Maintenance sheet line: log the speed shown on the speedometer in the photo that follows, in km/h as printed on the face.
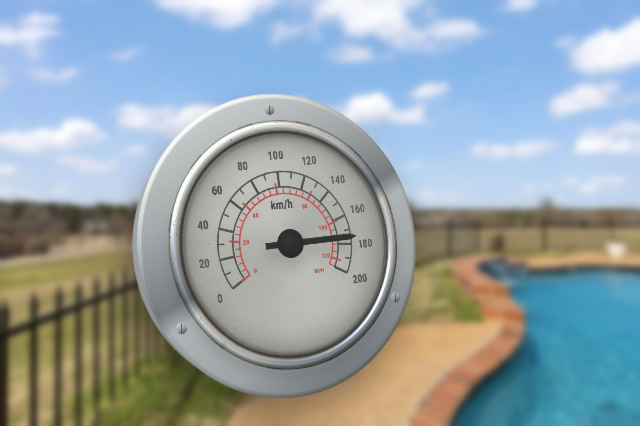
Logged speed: 175 km/h
